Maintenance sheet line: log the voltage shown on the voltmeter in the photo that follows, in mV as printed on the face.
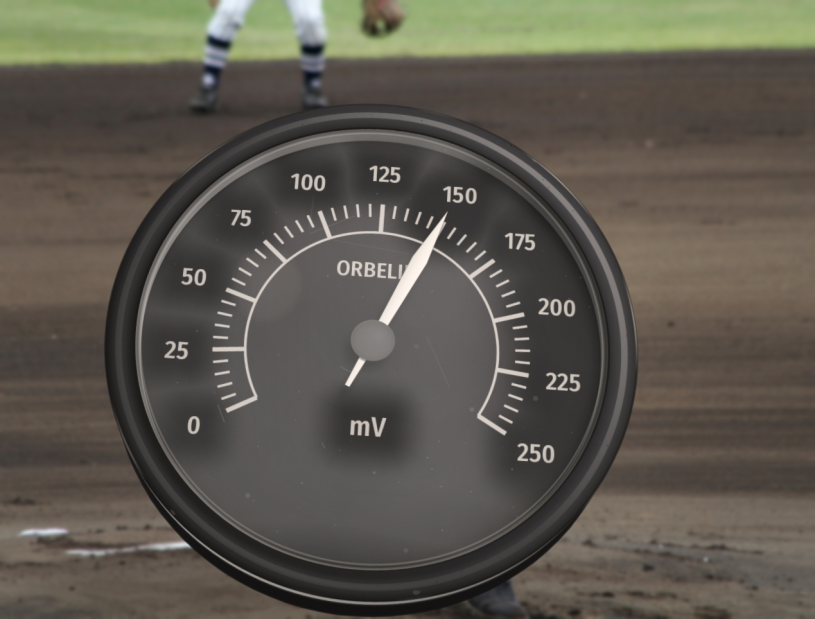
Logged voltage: 150 mV
